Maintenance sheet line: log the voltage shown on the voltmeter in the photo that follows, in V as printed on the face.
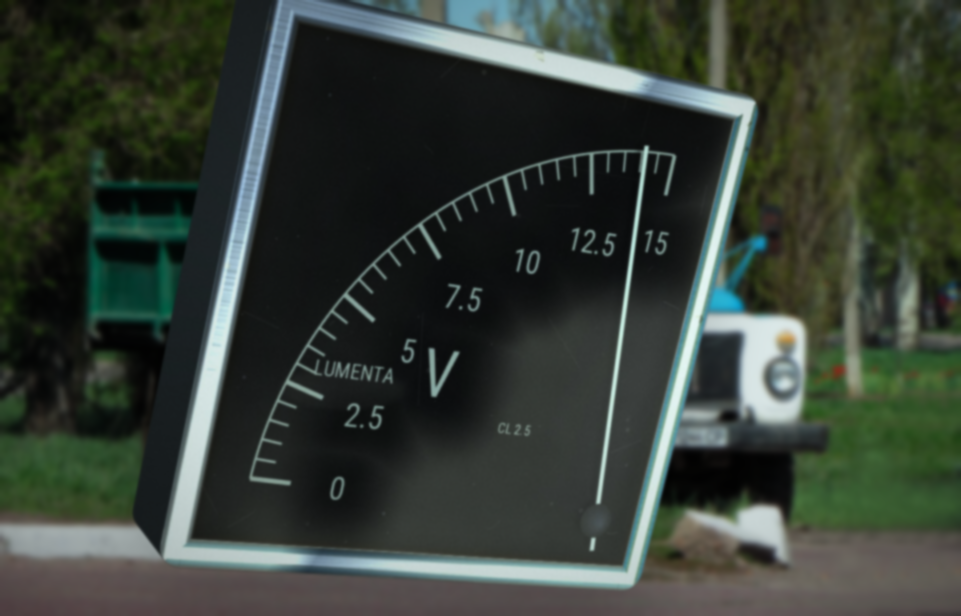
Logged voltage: 14 V
